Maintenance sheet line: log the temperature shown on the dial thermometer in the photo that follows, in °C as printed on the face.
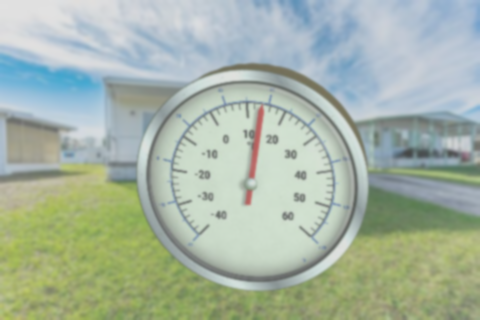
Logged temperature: 14 °C
